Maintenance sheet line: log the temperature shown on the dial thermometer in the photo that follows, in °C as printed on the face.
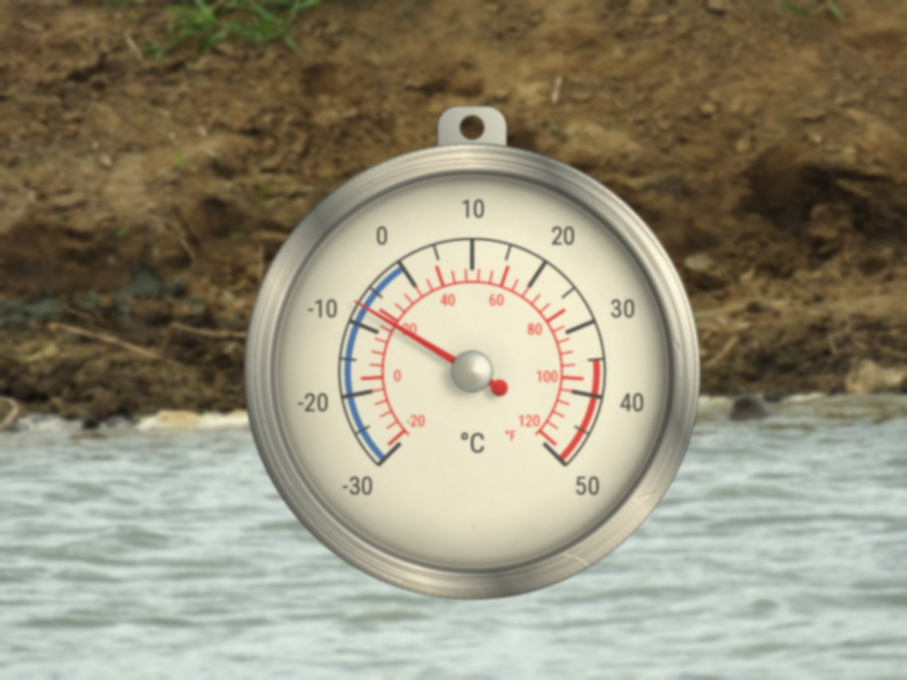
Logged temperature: -7.5 °C
